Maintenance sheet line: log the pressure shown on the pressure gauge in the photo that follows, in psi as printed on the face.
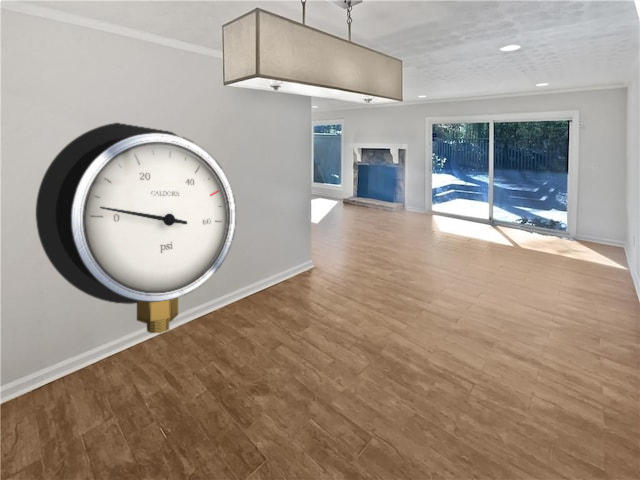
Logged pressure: 2.5 psi
